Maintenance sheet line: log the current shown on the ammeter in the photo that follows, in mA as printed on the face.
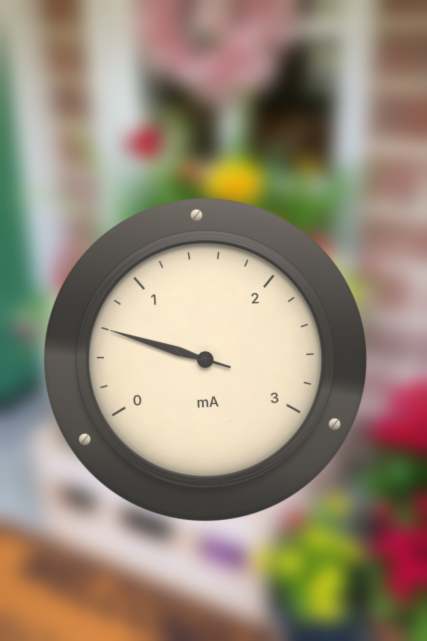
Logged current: 0.6 mA
